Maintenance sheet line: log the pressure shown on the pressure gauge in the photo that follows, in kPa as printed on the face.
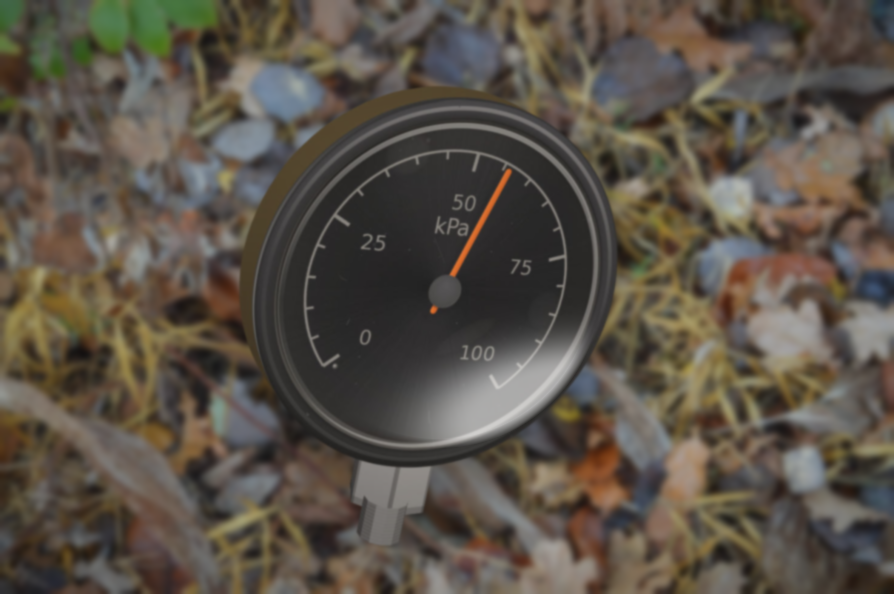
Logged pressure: 55 kPa
